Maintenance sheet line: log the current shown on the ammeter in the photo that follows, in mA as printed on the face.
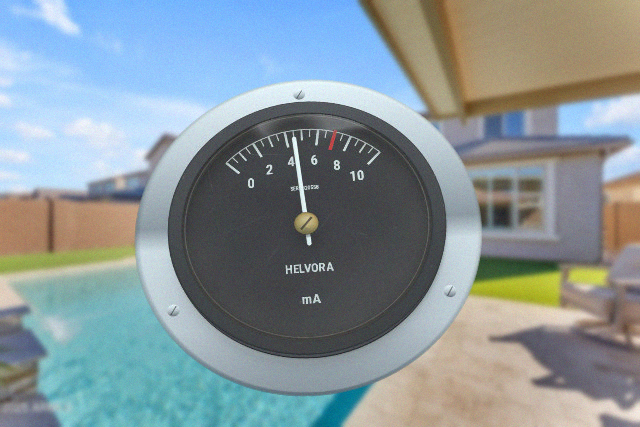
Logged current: 4.5 mA
